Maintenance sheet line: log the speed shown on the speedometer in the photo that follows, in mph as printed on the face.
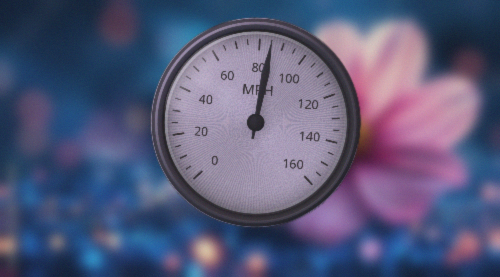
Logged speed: 85 mph
